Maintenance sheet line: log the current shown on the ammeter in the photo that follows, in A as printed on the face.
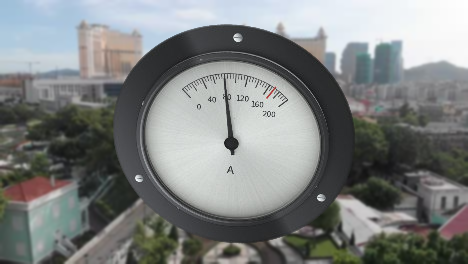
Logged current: 80 A
